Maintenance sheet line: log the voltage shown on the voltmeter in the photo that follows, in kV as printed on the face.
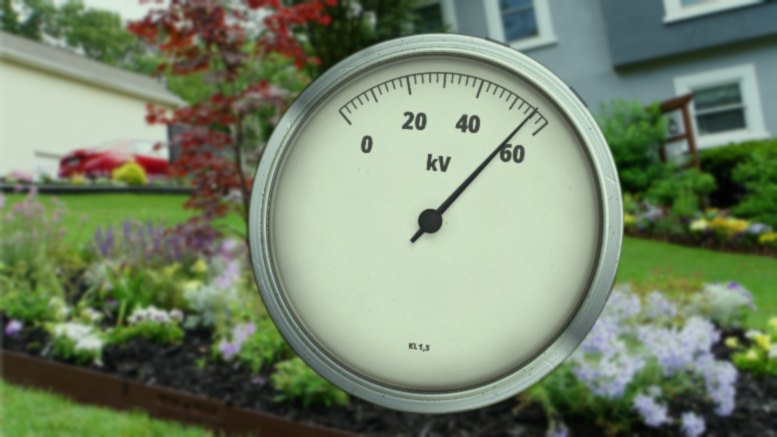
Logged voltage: 56 kV
